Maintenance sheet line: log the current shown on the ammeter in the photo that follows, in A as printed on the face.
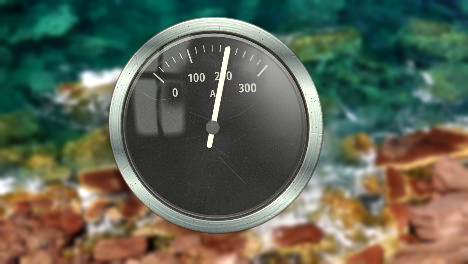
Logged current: 200 A
